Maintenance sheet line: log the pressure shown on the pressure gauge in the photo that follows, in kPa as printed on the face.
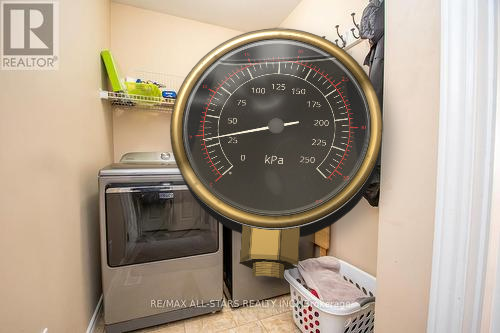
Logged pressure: 30 kPa
